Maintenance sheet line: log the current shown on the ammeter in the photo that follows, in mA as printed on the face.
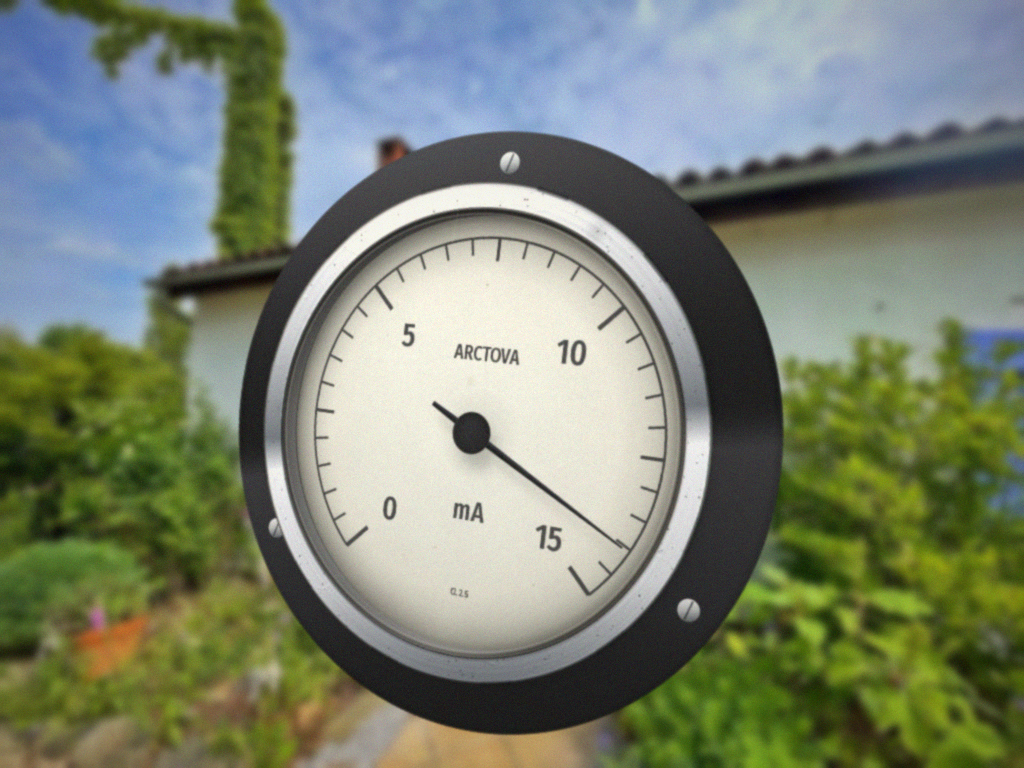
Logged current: 14 mA
